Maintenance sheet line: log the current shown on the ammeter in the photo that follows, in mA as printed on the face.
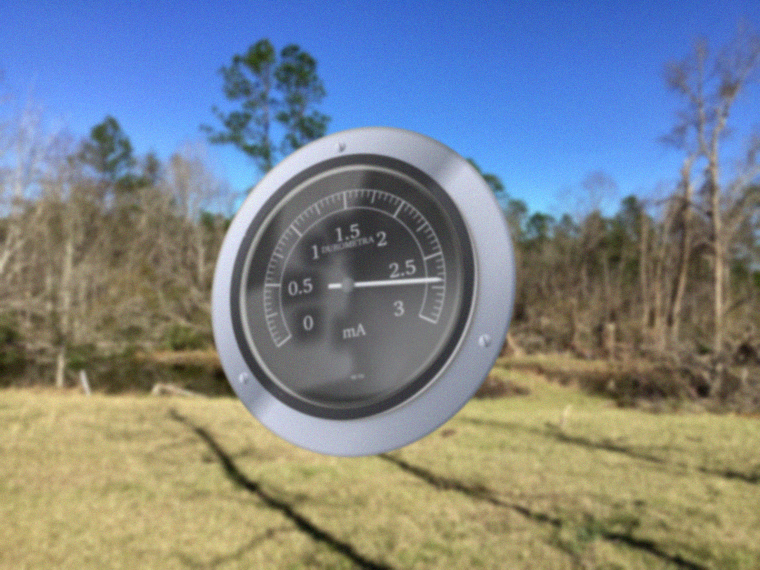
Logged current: 2.7 mA
